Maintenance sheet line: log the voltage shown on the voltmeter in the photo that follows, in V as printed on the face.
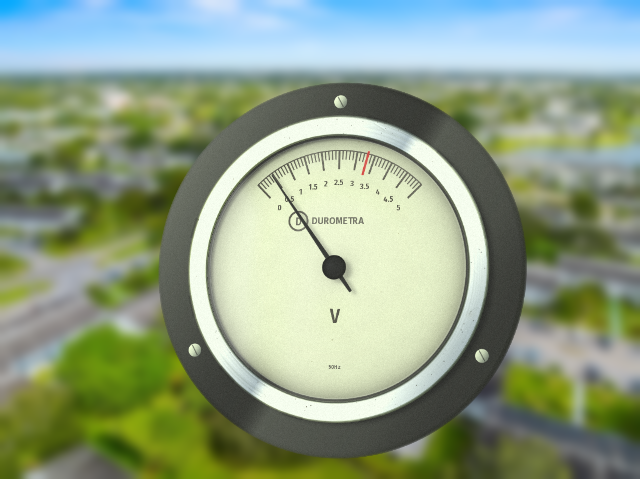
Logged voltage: 0.5 V
